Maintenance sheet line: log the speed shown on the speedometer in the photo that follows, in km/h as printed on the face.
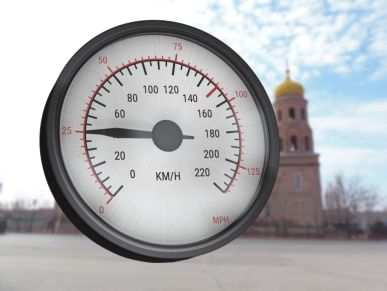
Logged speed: 40 km/h
